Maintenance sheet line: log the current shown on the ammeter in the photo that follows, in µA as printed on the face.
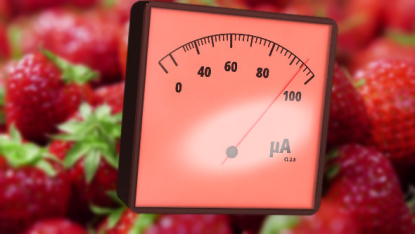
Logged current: 94 µA
